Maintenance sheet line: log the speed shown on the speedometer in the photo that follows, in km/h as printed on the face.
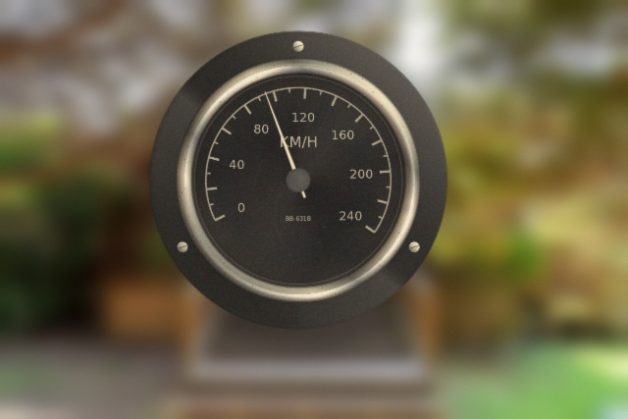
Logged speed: 95 km/h
